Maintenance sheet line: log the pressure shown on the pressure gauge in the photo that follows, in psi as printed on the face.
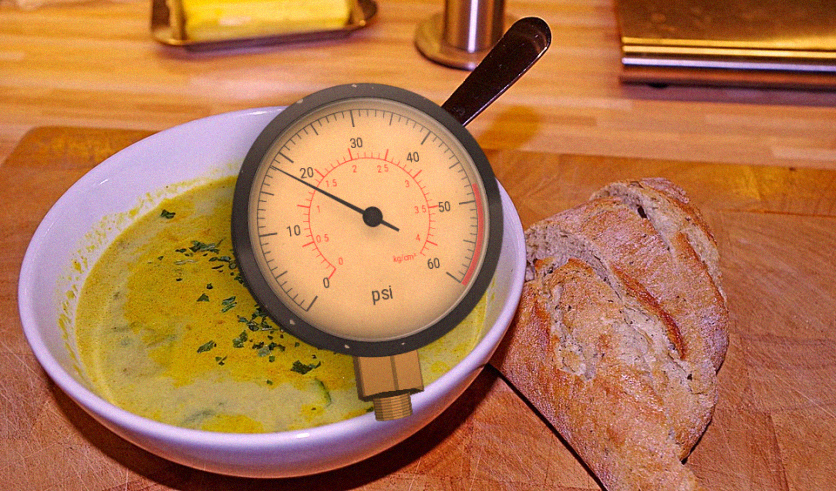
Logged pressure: 18 psi
